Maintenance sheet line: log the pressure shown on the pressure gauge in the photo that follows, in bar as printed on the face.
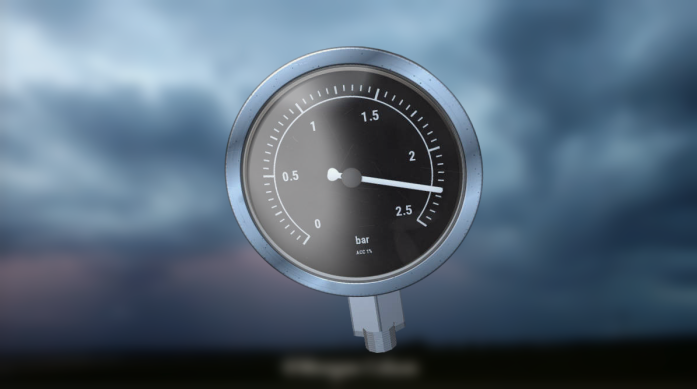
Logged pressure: 2.25 bar
